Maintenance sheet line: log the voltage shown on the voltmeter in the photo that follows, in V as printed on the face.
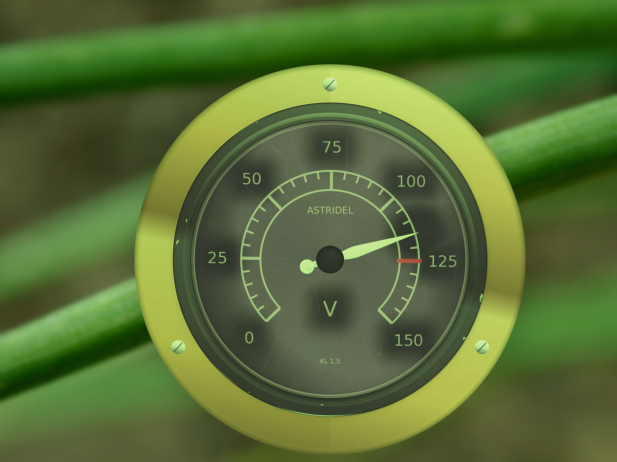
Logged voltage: 115 V
